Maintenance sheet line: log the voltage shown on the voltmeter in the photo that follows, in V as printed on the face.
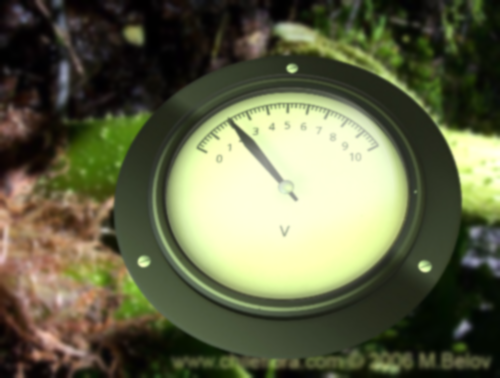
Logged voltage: 2 V
